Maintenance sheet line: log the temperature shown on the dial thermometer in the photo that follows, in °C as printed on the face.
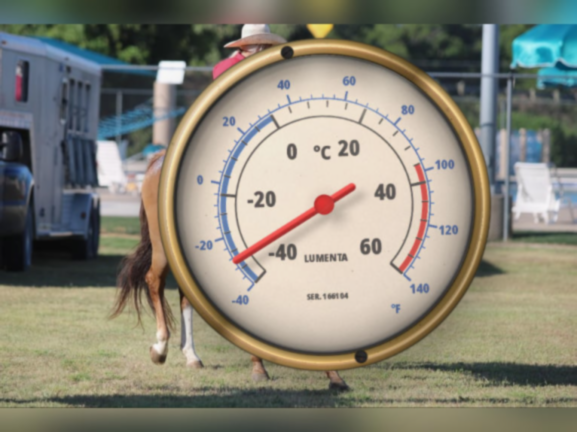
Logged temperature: -34 °C
